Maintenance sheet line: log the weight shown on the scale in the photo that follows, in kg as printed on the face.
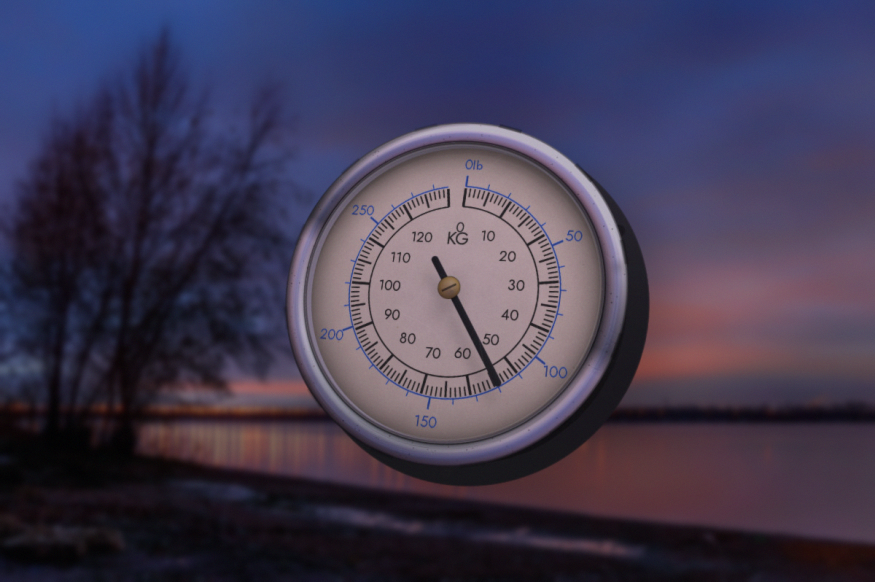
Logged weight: 54 kg
